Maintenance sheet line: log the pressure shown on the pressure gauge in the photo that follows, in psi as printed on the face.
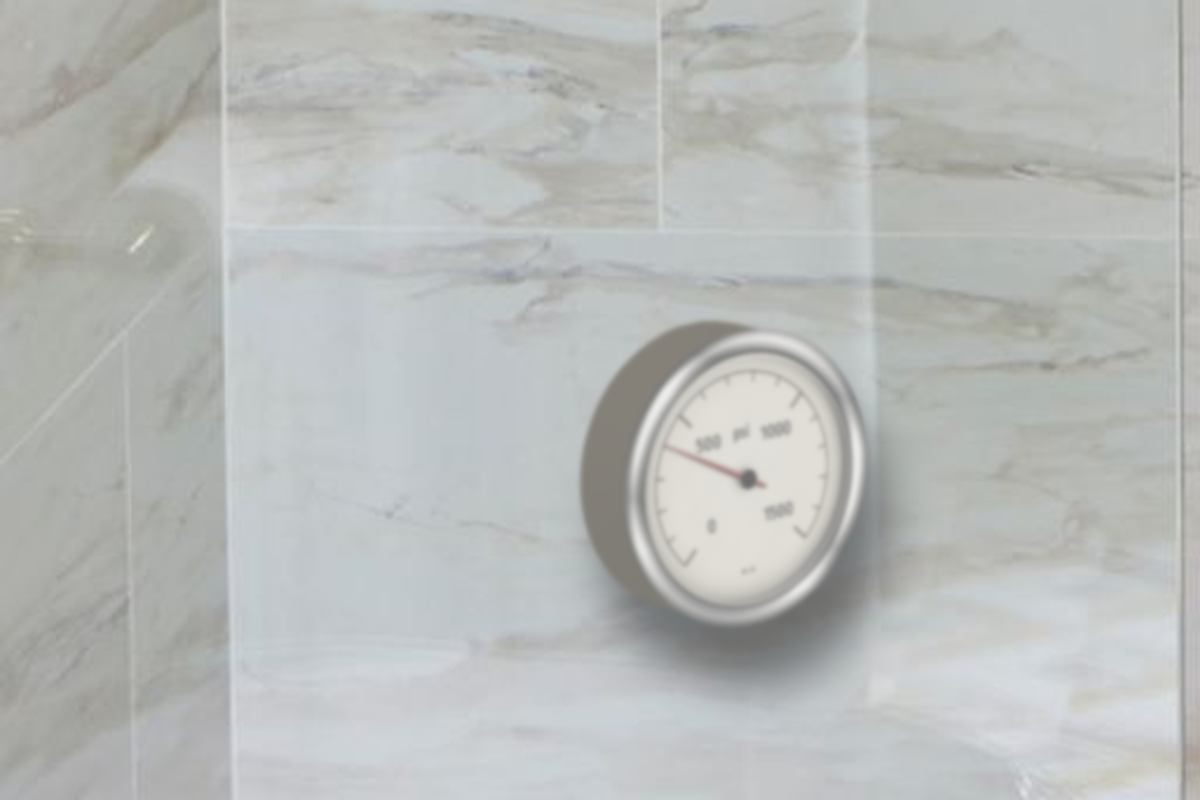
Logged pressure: 400 psi
